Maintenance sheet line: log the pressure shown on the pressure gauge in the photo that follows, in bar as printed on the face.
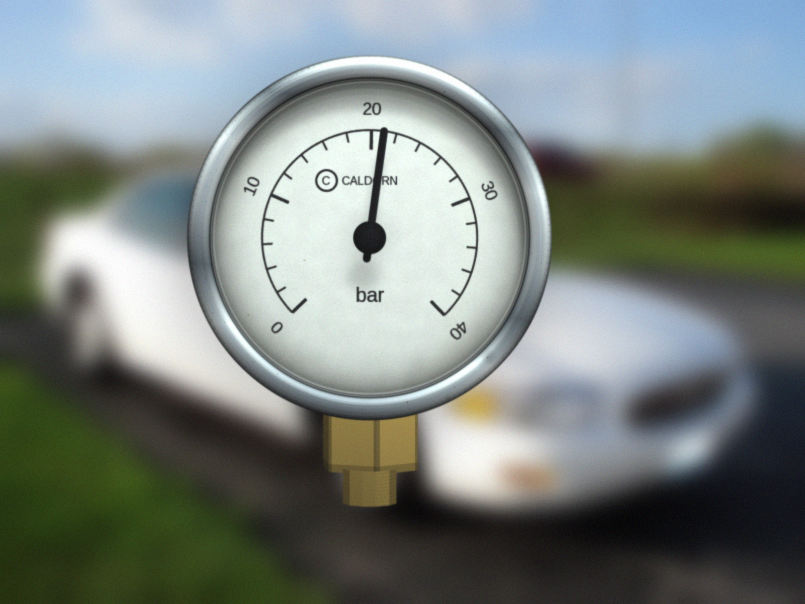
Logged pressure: 21 bar
